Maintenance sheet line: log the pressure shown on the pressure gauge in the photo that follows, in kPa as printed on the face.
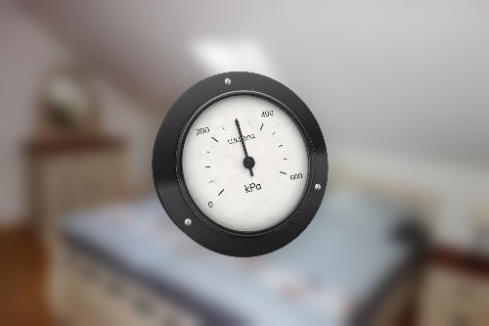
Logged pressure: 300 kPa
